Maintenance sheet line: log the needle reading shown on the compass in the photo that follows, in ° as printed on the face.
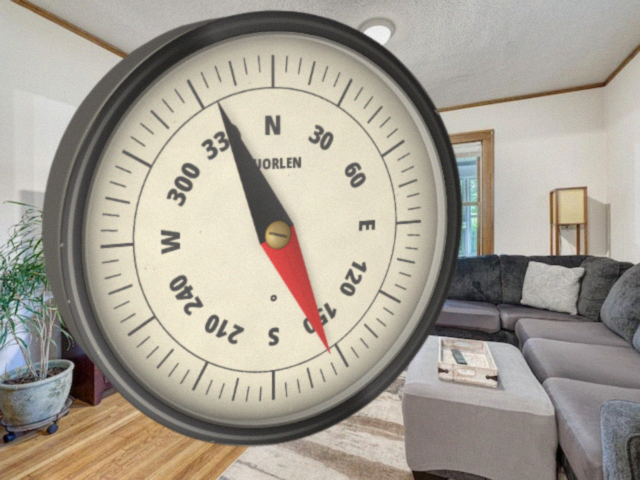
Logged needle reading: 155 °
